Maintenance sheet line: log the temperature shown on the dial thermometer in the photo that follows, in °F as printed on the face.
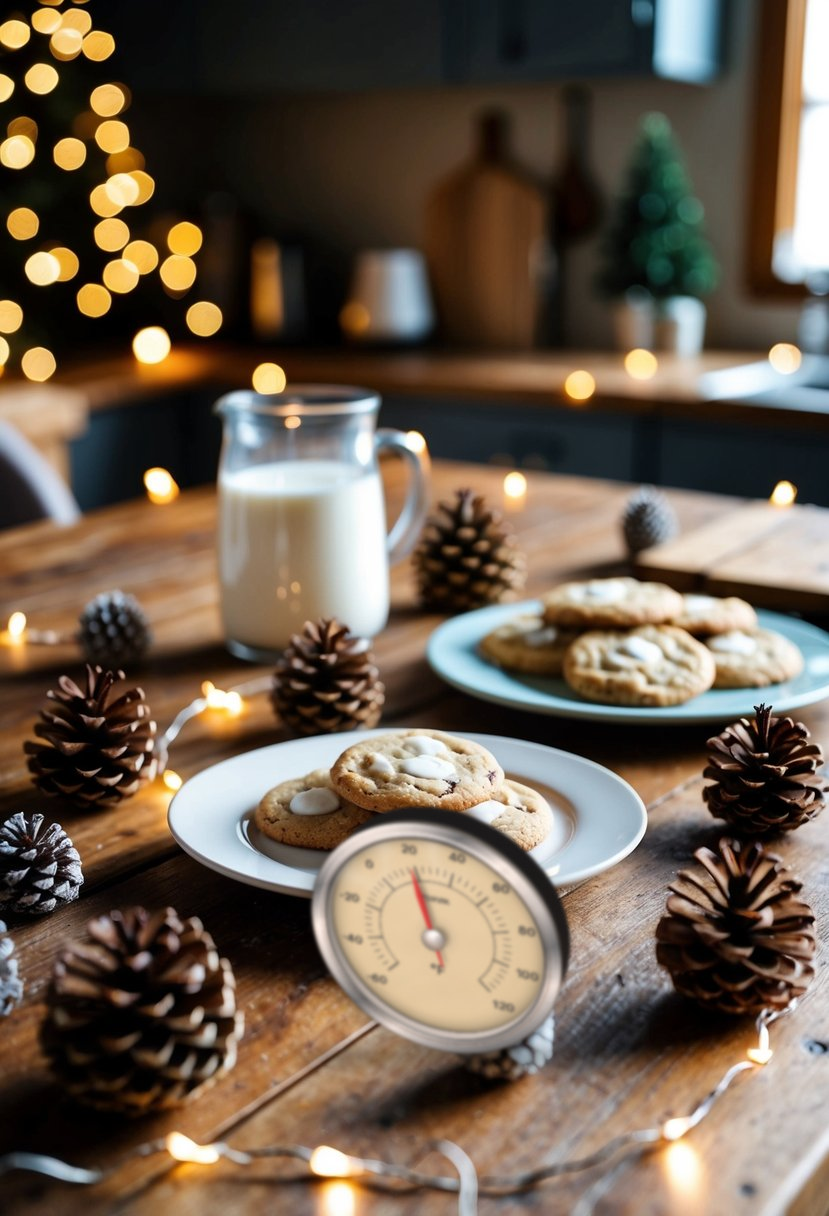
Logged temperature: 20 °F
